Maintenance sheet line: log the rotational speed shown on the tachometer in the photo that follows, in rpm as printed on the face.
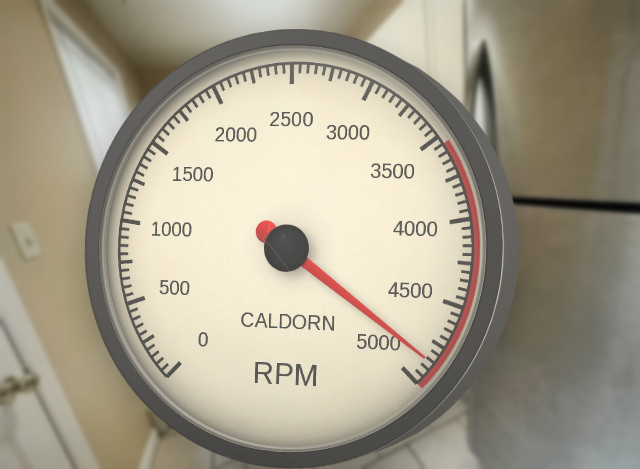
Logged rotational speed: 4850 rpm
